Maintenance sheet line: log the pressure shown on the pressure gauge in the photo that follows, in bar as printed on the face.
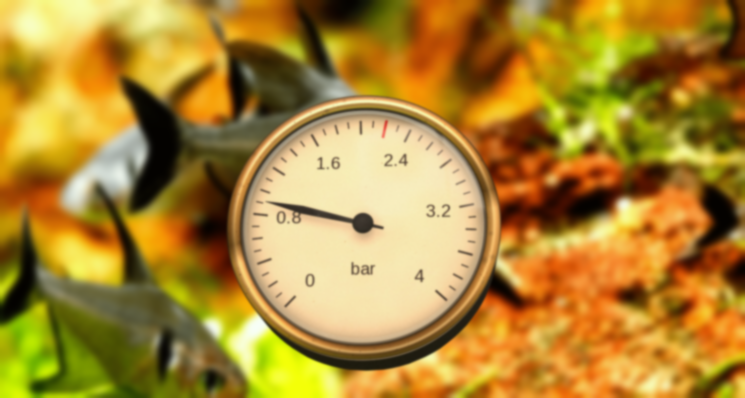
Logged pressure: 0.9 bar
